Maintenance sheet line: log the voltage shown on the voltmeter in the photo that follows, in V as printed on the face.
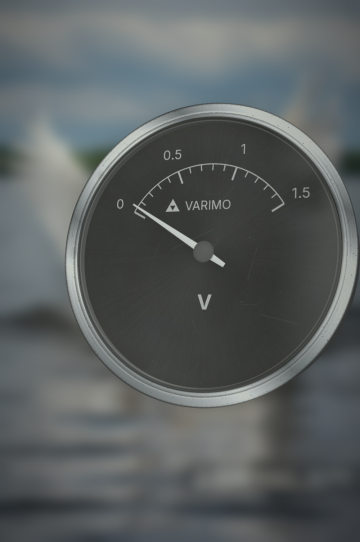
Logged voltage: 0.05 V
